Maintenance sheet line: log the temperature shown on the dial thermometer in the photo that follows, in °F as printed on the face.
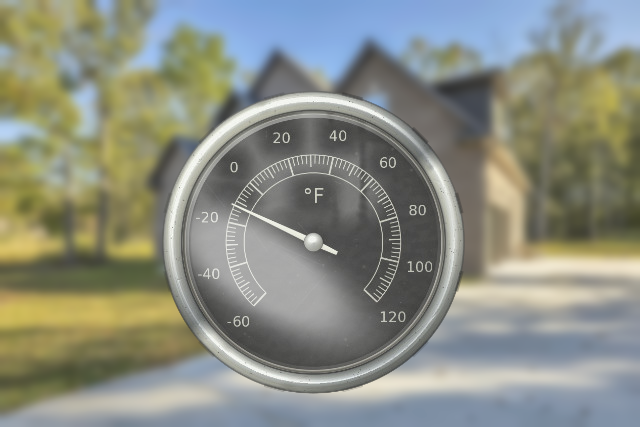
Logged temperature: -12 °F
